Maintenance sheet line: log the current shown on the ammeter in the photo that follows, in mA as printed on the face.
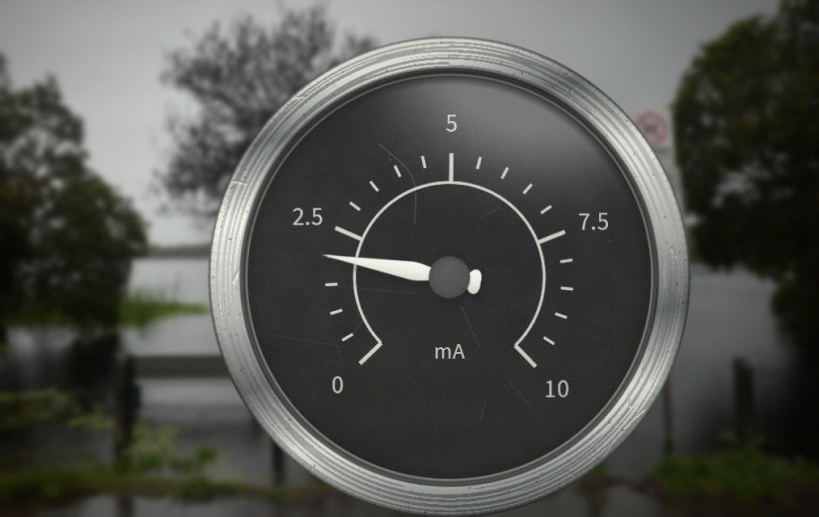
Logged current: 2 mA
